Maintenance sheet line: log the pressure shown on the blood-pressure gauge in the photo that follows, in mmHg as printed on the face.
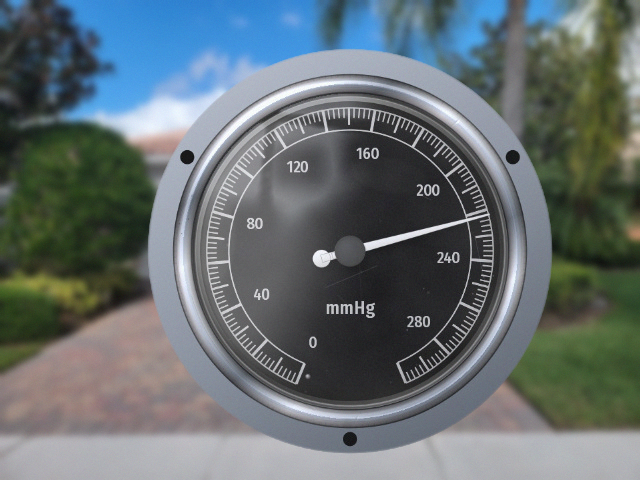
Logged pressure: 222 mmHg
